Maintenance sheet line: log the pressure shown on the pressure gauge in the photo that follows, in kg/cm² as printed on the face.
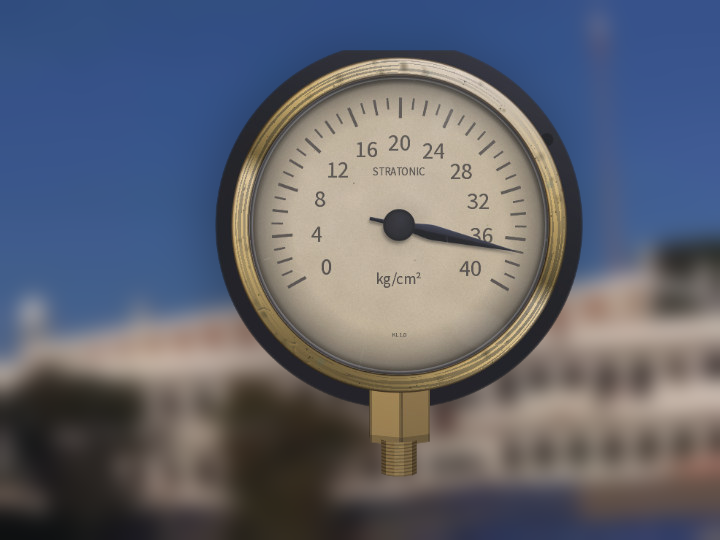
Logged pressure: 37 kg/cm²
